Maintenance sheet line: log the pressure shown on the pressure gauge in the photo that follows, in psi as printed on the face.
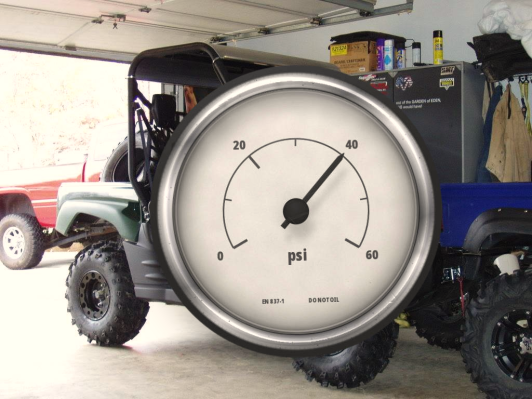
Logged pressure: 40 psi
